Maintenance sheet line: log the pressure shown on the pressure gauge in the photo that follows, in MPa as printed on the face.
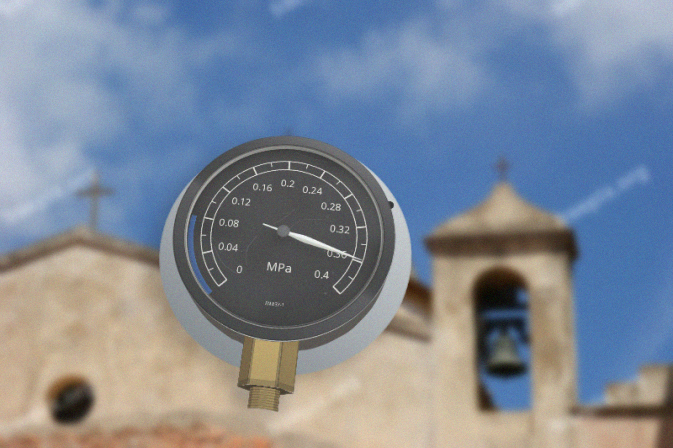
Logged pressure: 0.36 MPa
